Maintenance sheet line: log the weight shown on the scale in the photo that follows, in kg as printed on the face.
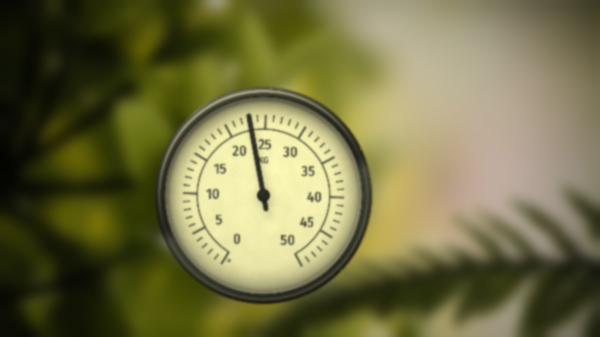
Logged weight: 23 kg
